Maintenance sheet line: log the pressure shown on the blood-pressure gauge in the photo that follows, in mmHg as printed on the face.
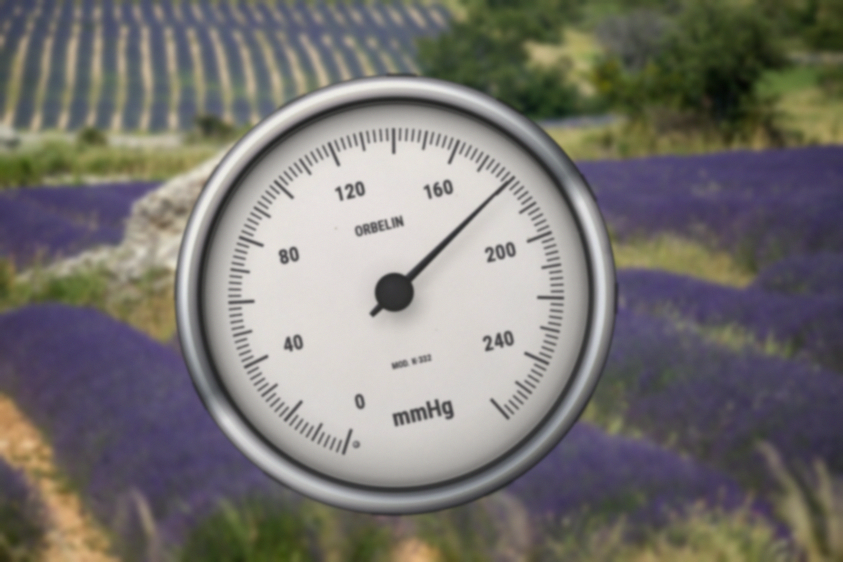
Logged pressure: 180 mmHg
